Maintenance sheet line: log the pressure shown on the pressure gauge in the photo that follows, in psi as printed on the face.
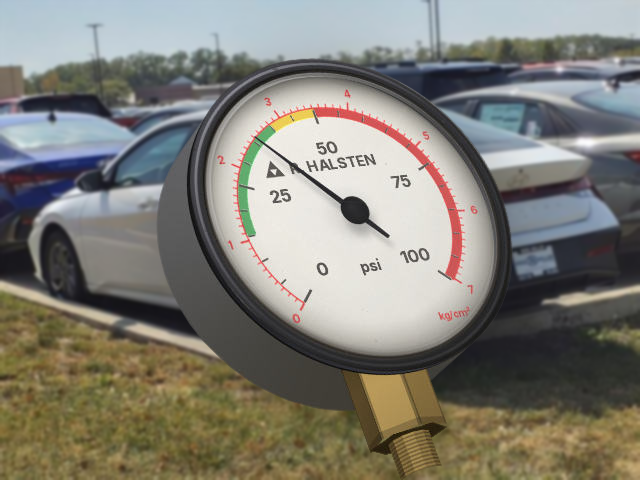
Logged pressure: 35 psi
